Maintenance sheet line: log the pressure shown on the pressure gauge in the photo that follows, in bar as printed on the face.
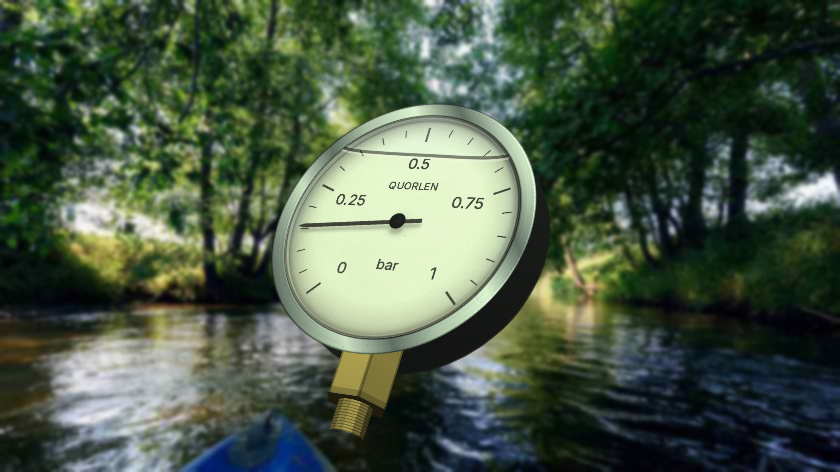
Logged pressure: 0.15 bar
